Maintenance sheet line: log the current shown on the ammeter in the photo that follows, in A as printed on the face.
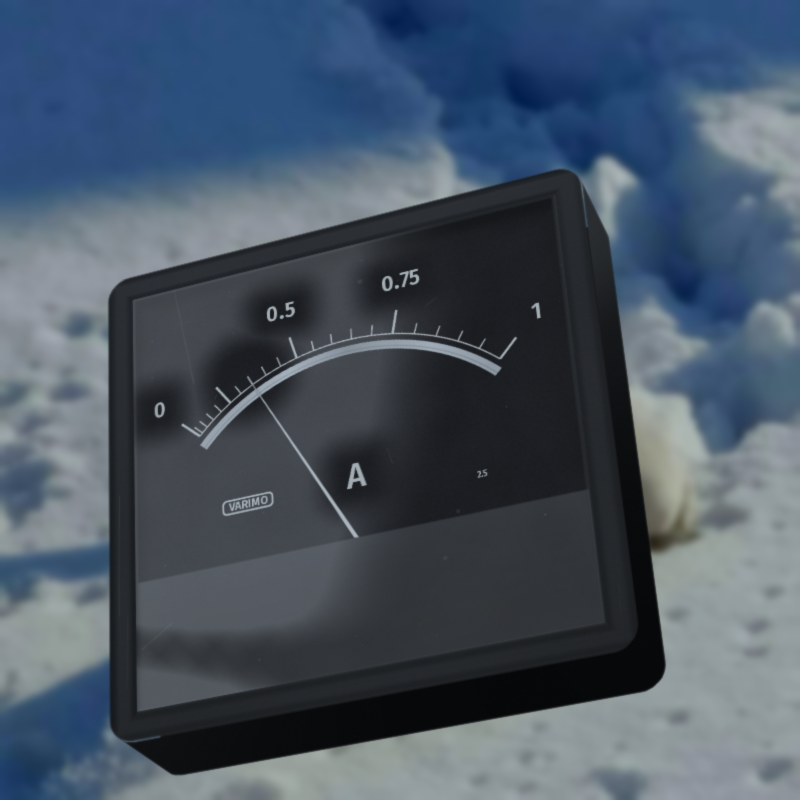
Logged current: 0.35 A
